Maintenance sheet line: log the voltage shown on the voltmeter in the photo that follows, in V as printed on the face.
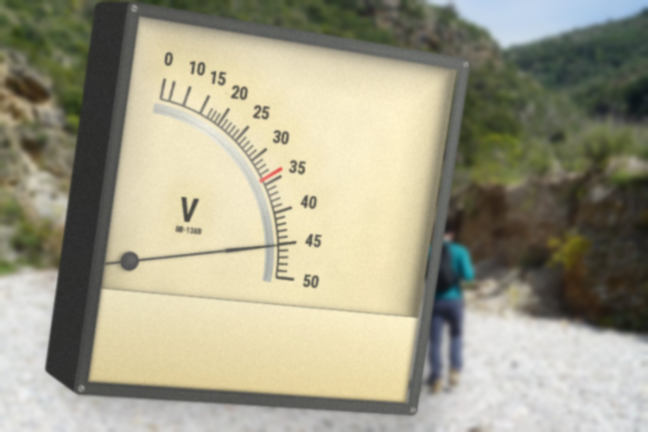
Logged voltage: 45 V
